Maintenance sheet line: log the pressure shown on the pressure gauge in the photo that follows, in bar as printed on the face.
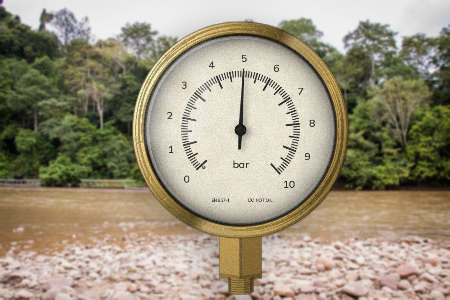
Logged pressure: 5 bar
